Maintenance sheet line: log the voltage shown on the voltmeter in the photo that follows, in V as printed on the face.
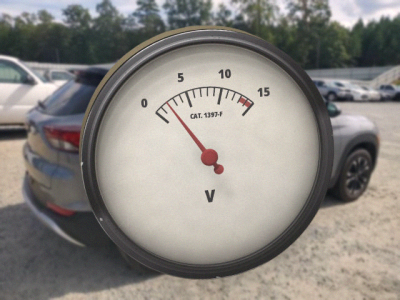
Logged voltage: 2 V
